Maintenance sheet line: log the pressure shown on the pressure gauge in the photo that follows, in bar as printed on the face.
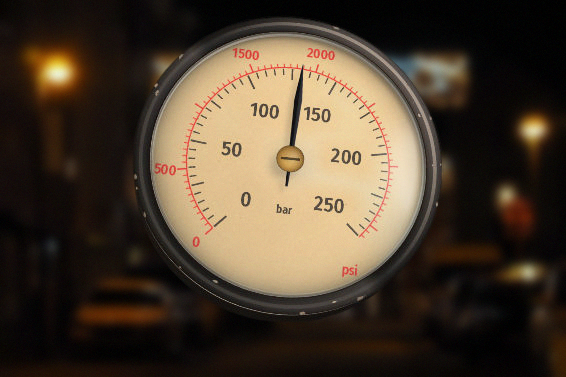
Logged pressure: 130 bar
